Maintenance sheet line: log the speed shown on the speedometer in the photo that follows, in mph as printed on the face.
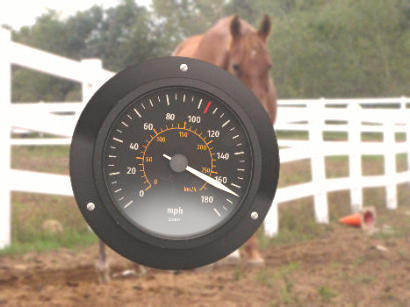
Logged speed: 165 mph
